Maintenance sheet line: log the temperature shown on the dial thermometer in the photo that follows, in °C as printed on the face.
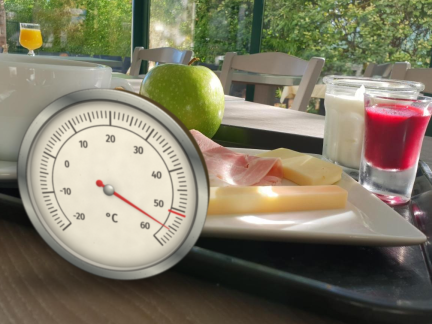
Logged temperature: 55 °C
